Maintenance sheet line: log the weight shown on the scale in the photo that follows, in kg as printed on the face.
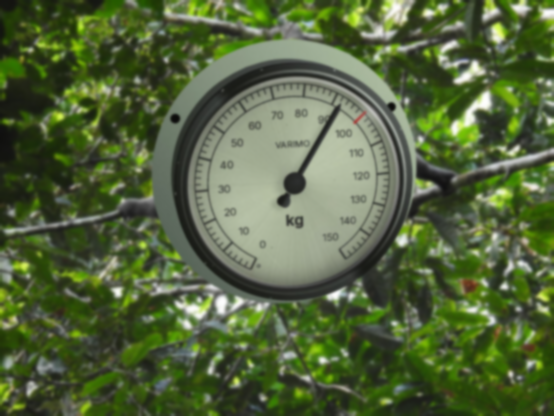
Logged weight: 92 kg
